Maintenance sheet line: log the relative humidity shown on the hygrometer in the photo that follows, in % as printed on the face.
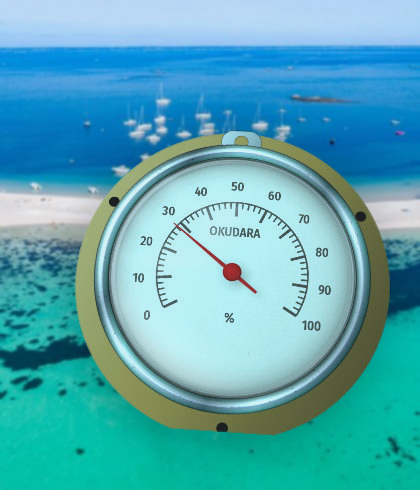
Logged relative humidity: 28 %
